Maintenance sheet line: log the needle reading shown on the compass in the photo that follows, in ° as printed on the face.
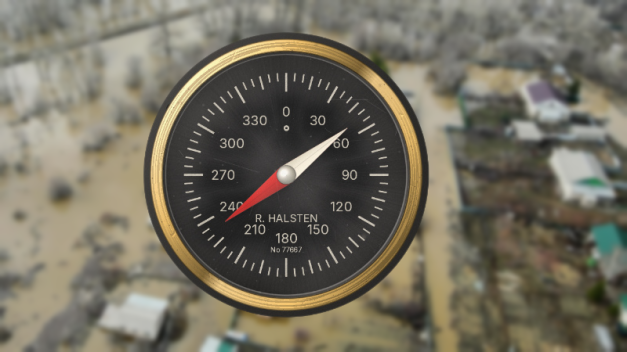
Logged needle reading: 232.5 °
